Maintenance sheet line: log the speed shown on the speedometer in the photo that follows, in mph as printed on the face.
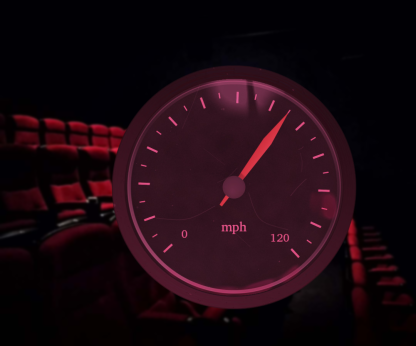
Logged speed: 75 mph
